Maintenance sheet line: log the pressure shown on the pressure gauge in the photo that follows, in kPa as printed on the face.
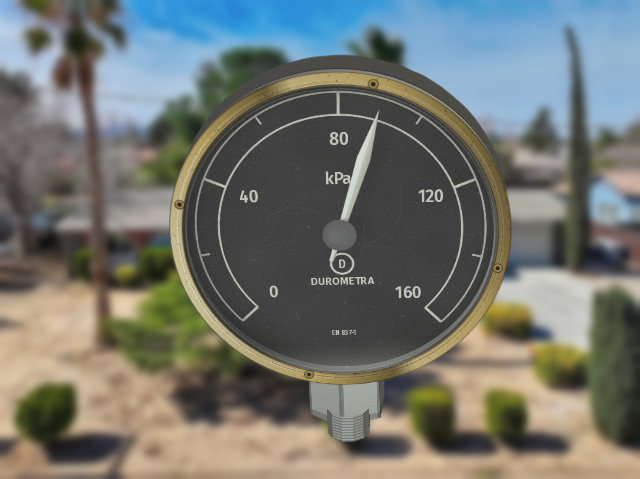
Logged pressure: 90 kPa
